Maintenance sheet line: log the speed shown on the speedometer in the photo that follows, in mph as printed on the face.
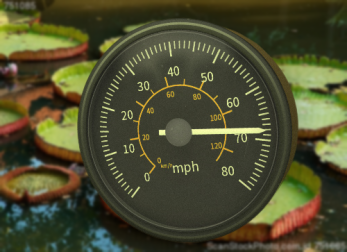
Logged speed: 68 mph
